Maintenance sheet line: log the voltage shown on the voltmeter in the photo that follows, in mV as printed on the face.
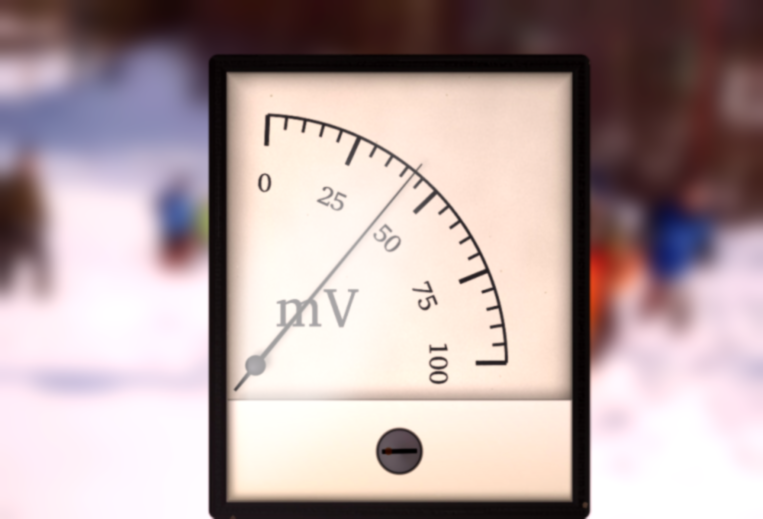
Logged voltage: 42.5 mV
